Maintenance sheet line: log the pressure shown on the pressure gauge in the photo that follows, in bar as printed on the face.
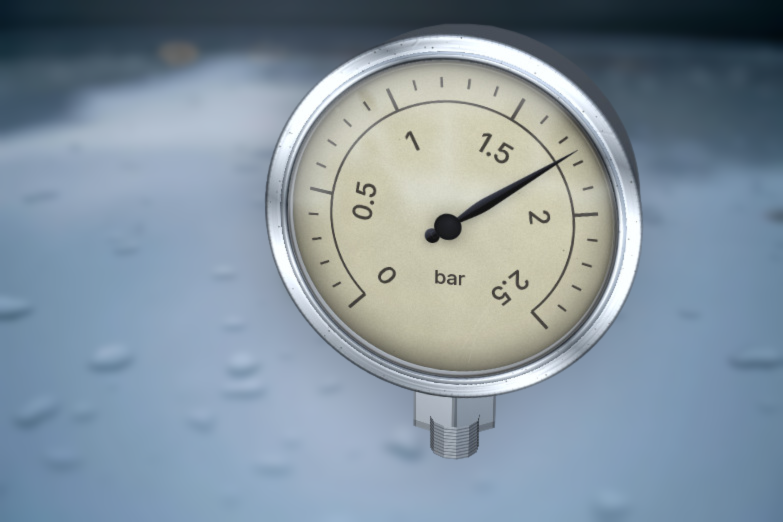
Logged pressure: 1.75 bar
